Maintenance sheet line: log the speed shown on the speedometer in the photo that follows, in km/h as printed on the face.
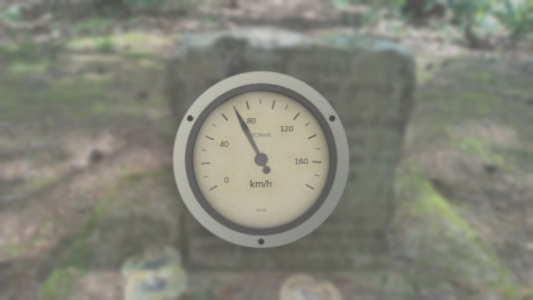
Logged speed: 70 km/h
